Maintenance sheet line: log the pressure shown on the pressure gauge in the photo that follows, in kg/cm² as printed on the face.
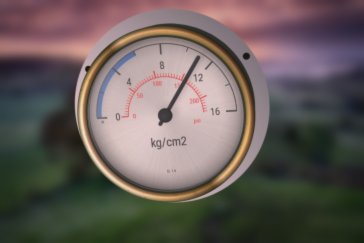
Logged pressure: 11 kg/cm²
